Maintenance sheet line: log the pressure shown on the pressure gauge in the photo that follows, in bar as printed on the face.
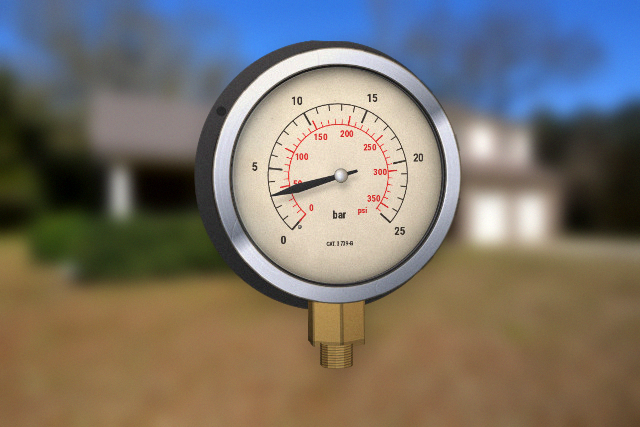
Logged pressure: 3 bar
